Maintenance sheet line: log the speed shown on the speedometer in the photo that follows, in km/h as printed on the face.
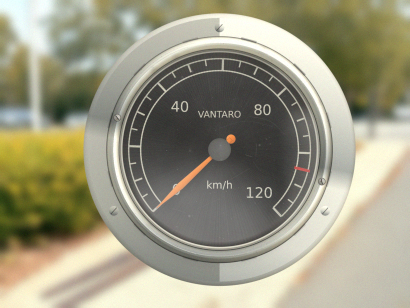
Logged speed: 0 km/h
